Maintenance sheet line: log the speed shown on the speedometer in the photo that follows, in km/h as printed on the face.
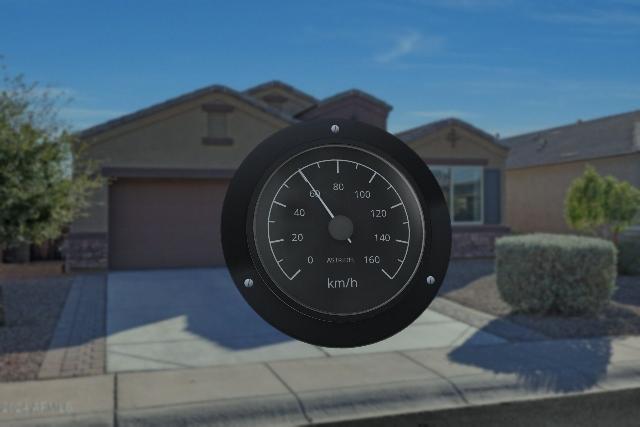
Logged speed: 60 km/h
